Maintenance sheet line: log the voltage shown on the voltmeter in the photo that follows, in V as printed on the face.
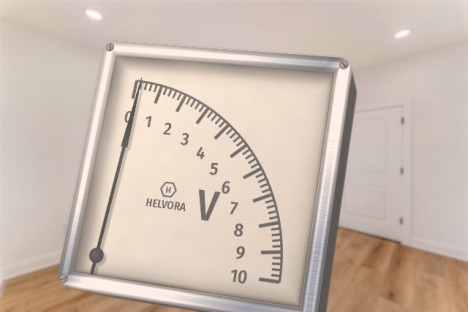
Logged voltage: 0.2 V
